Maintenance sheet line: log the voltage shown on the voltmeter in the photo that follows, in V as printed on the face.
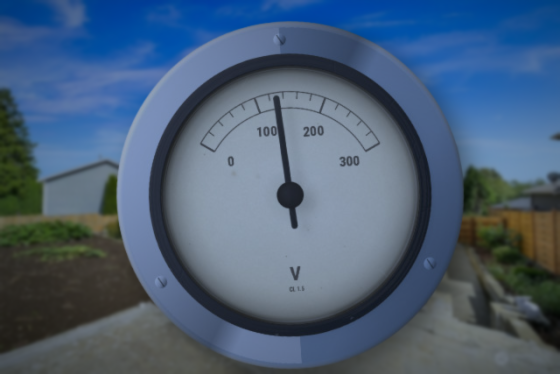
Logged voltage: 130 V
